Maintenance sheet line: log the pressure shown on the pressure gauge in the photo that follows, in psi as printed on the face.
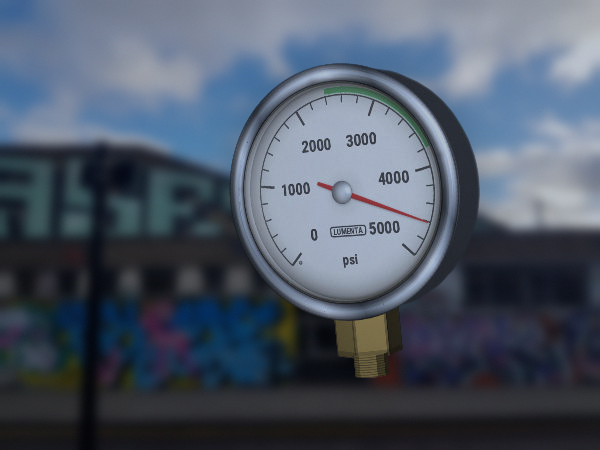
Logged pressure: 4600 psi
